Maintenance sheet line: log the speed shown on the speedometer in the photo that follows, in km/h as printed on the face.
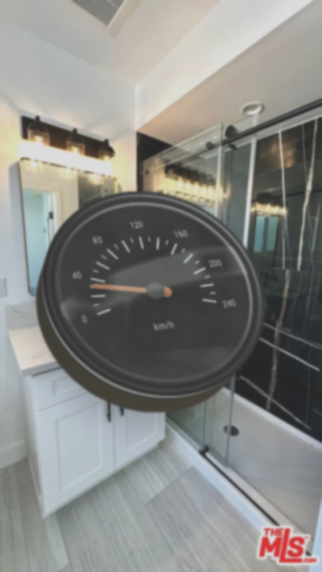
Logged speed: 30 km/h
